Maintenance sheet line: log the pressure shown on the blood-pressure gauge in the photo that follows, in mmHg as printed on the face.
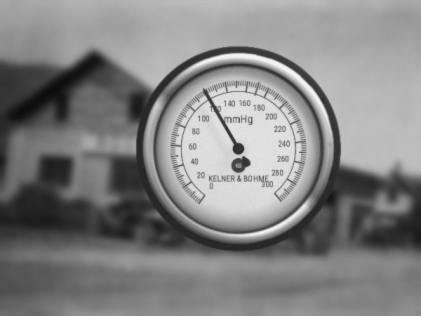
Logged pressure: 120 mmHg
